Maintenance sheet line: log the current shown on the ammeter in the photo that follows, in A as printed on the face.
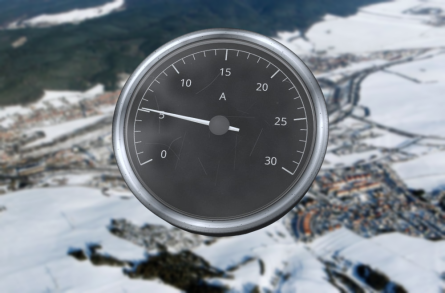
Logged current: 5 A
